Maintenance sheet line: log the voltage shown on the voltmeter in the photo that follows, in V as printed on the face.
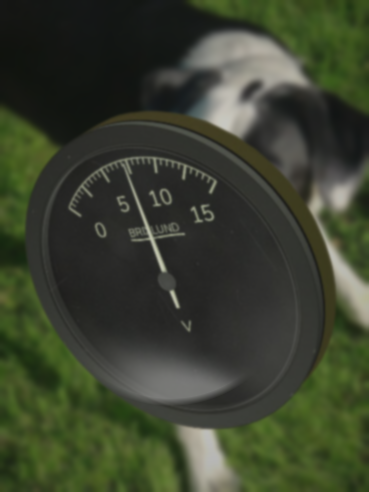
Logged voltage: 7.5 V
